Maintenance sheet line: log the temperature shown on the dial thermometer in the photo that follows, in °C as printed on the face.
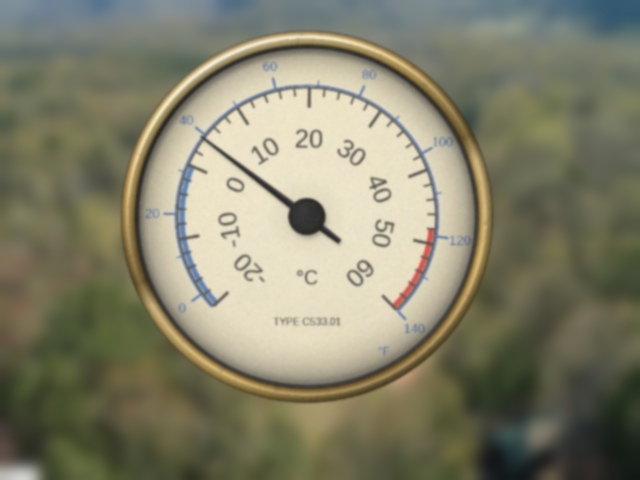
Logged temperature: 4 °C
